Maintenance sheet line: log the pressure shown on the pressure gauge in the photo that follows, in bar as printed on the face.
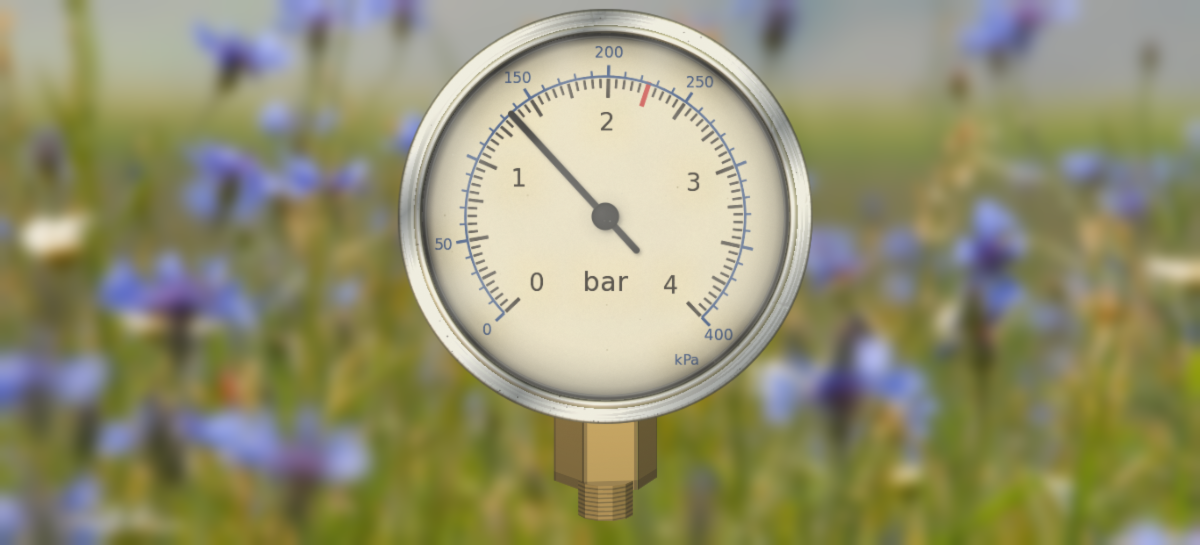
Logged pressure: 1.35 bar
